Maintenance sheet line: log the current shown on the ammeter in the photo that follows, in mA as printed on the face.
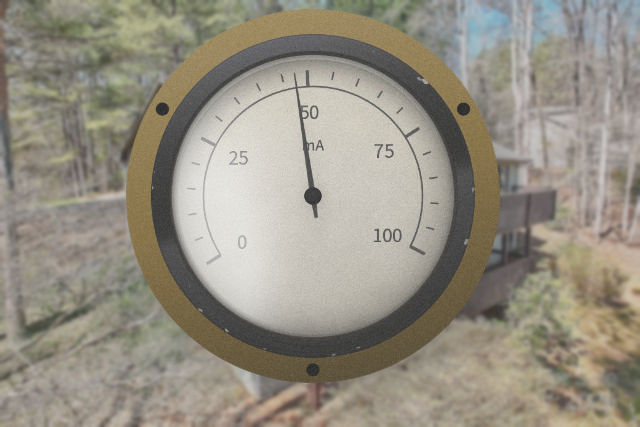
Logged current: 47.5 mA
